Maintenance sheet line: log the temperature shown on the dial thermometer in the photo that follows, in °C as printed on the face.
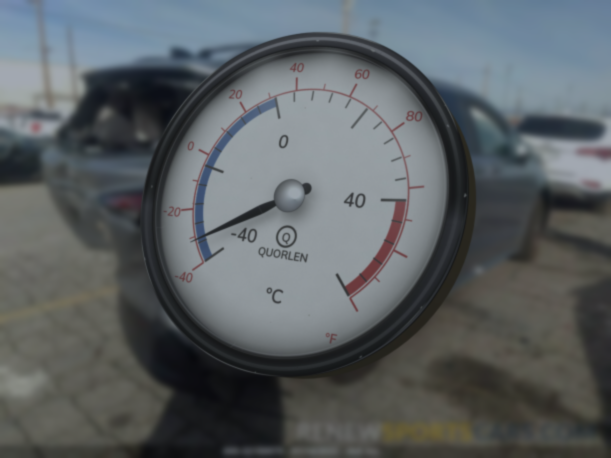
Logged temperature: -36 °C
